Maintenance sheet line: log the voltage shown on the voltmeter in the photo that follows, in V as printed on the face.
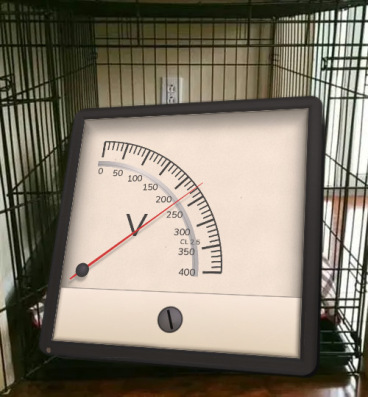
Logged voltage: 230 V
